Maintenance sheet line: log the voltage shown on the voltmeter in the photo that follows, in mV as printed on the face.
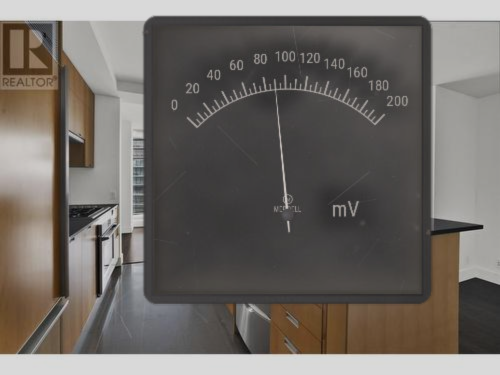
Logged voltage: 90 mV
